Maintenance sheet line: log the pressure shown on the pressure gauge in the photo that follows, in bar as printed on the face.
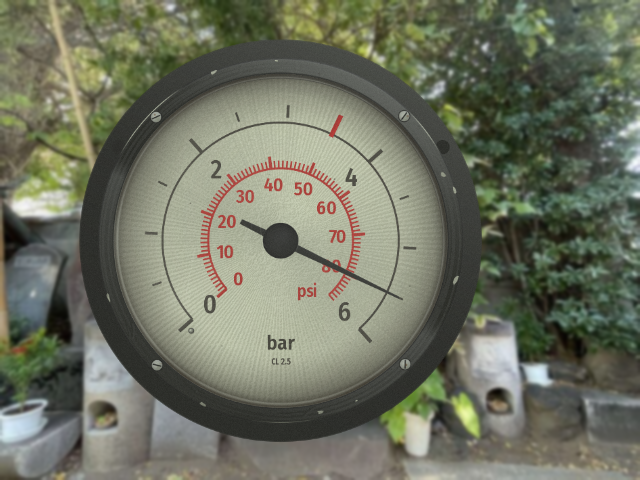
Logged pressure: 5.5 bar
